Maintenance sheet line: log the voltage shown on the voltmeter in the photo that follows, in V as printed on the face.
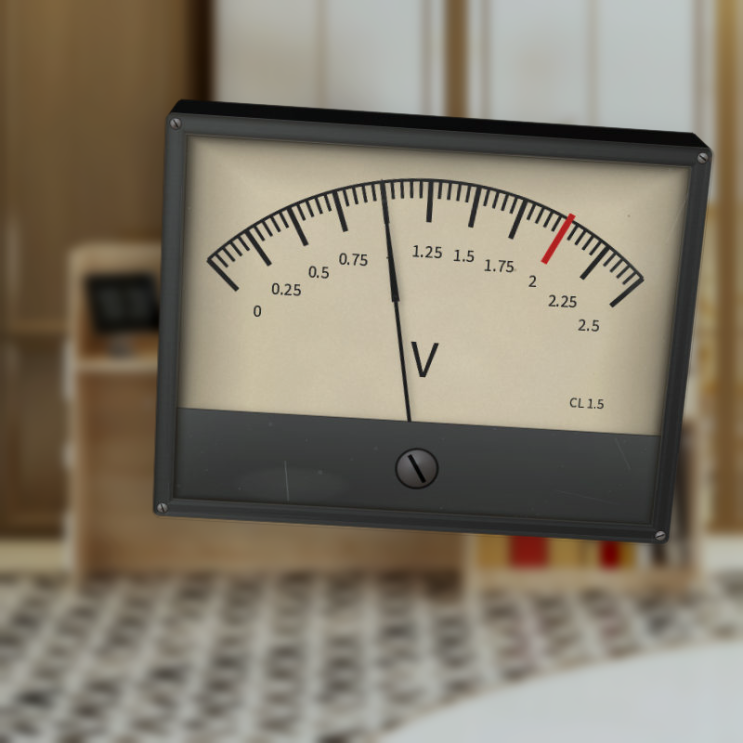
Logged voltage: 1 V
